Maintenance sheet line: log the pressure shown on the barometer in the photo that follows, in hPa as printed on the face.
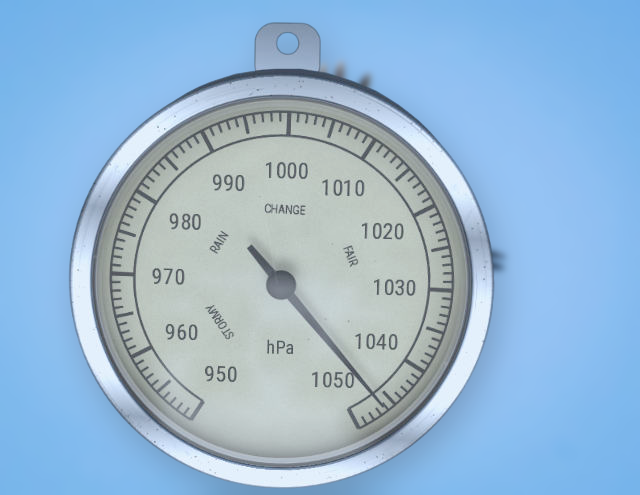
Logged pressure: 1046 hPa
